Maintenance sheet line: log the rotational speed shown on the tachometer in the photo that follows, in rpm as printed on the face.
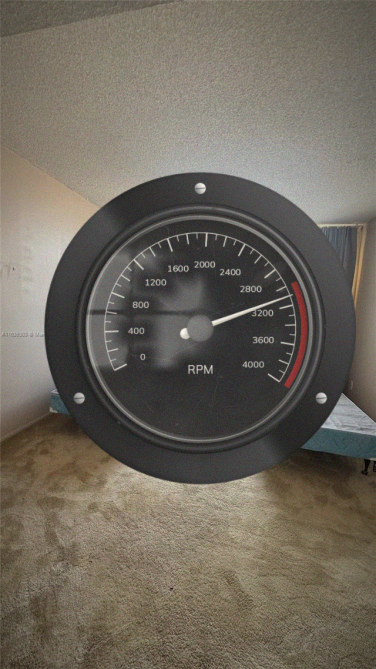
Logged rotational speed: 3100 rpm
